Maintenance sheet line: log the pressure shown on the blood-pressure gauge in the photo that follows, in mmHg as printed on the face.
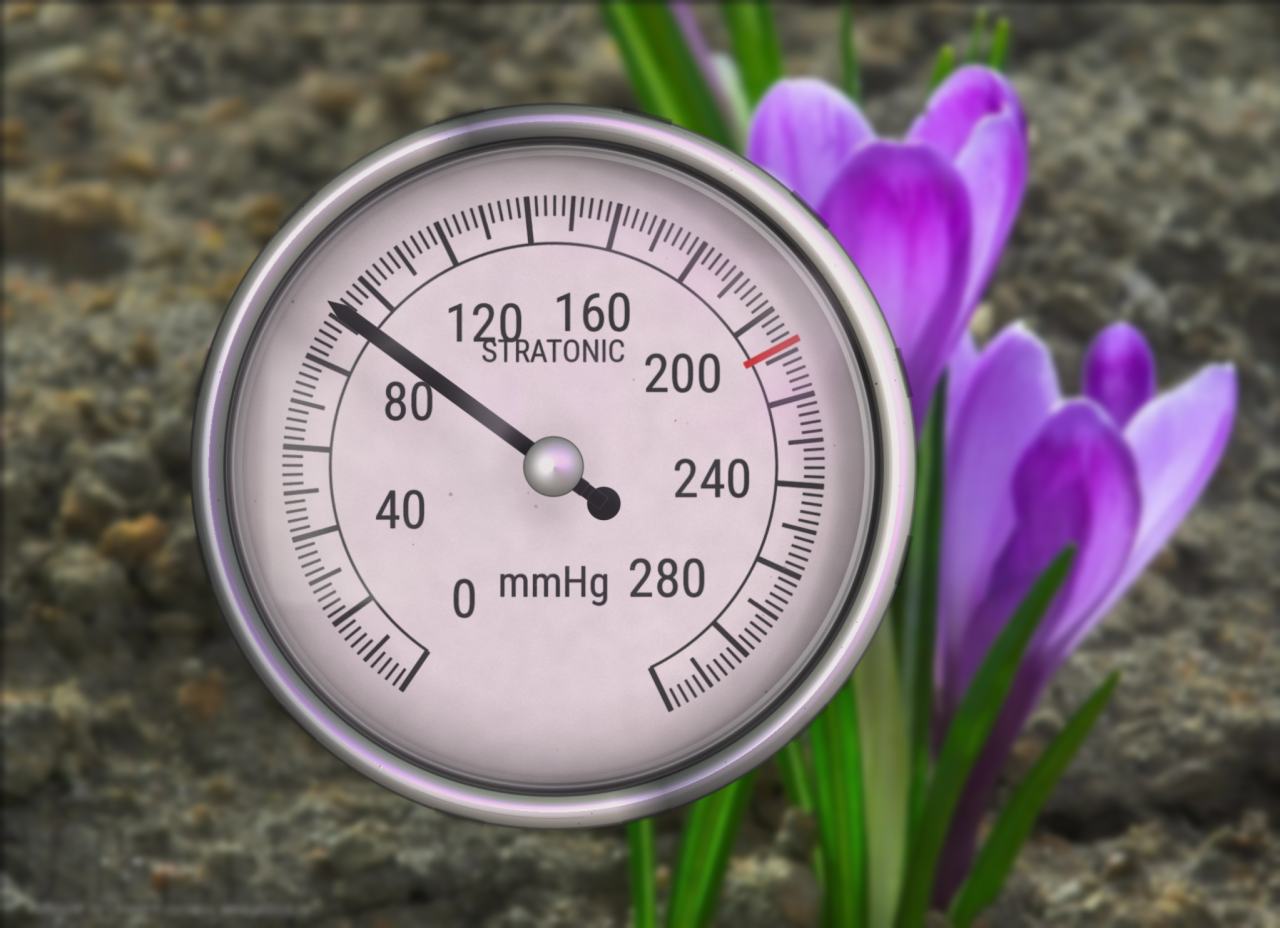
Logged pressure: 92 mmHg
